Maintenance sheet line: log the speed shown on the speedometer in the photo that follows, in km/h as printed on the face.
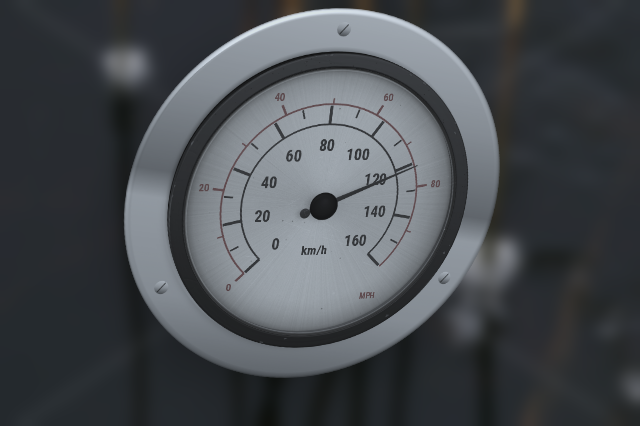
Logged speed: 120 km/h
